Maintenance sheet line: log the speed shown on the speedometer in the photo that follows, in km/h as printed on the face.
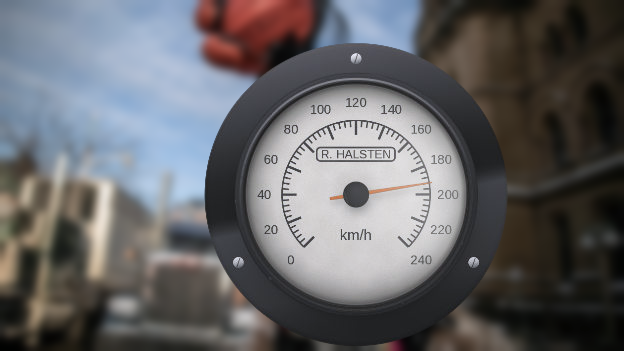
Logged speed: 192 km/h
